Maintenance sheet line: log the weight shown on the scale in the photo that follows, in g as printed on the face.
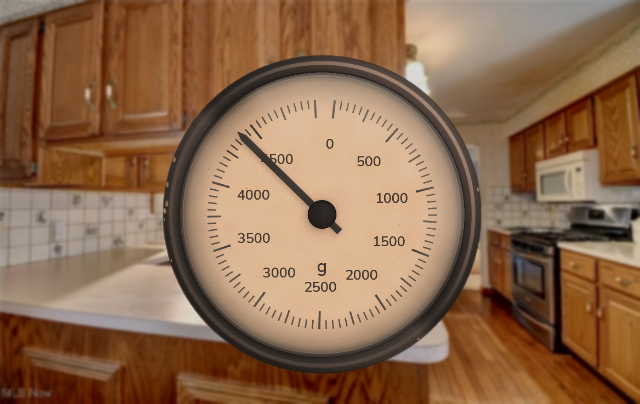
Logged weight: 4400 g
